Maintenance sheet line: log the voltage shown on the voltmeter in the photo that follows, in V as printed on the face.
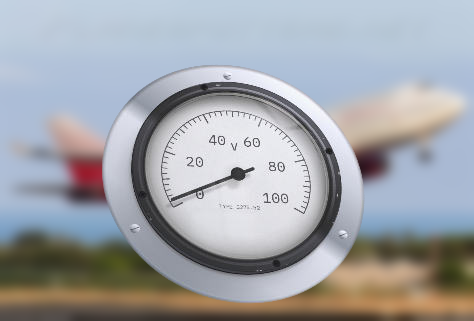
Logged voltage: 2 V
